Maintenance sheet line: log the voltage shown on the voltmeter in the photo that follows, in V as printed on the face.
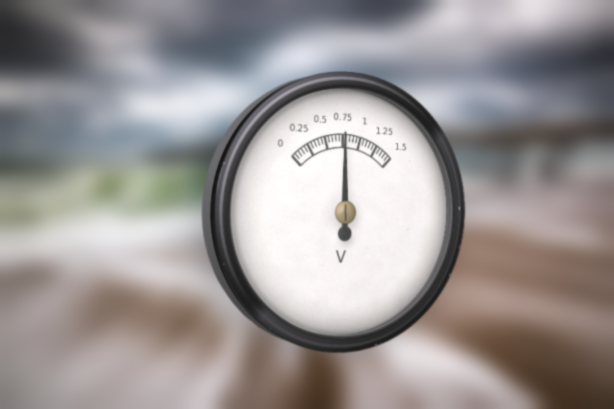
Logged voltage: 0.75 V
